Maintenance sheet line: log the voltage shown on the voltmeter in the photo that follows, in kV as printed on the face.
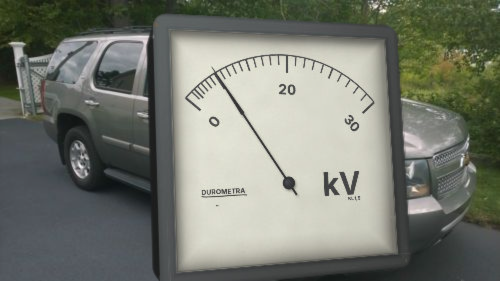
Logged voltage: 10 kV
